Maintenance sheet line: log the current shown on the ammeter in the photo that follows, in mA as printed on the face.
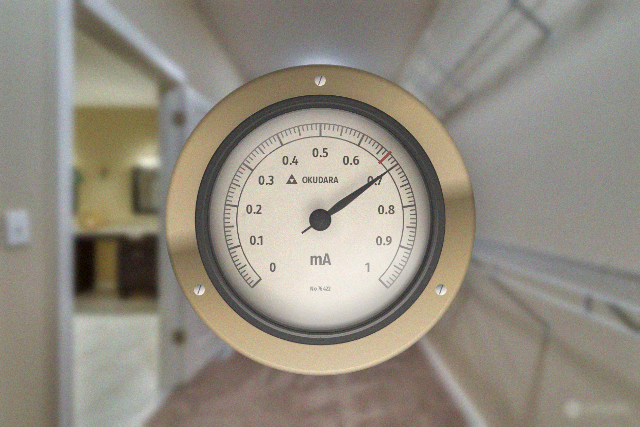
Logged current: 0.7 mA
